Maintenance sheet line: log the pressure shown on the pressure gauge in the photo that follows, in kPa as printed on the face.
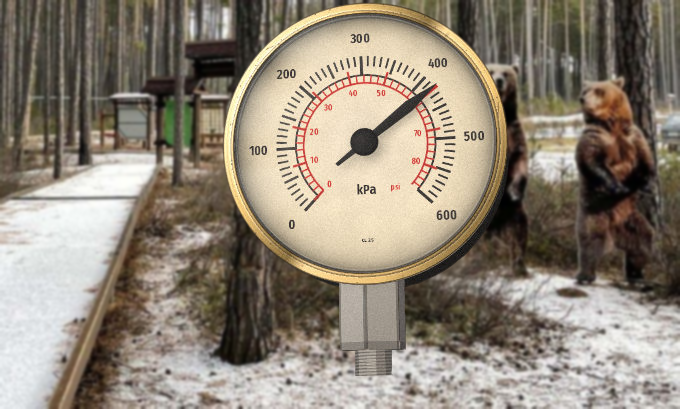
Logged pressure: 420 kPa
